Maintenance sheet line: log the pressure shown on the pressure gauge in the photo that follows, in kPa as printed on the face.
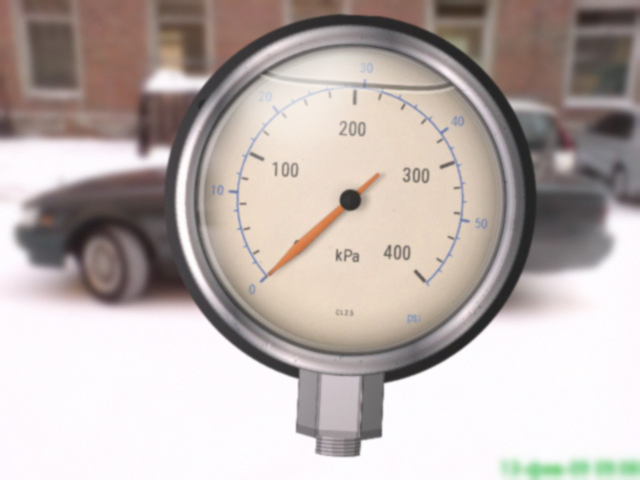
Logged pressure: 0 kPa
